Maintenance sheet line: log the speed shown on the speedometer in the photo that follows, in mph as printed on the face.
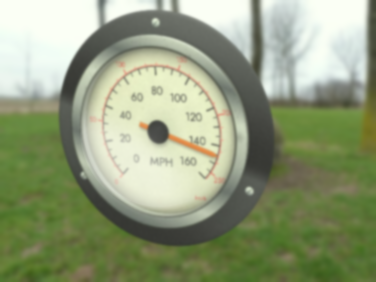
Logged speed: 145 mph
